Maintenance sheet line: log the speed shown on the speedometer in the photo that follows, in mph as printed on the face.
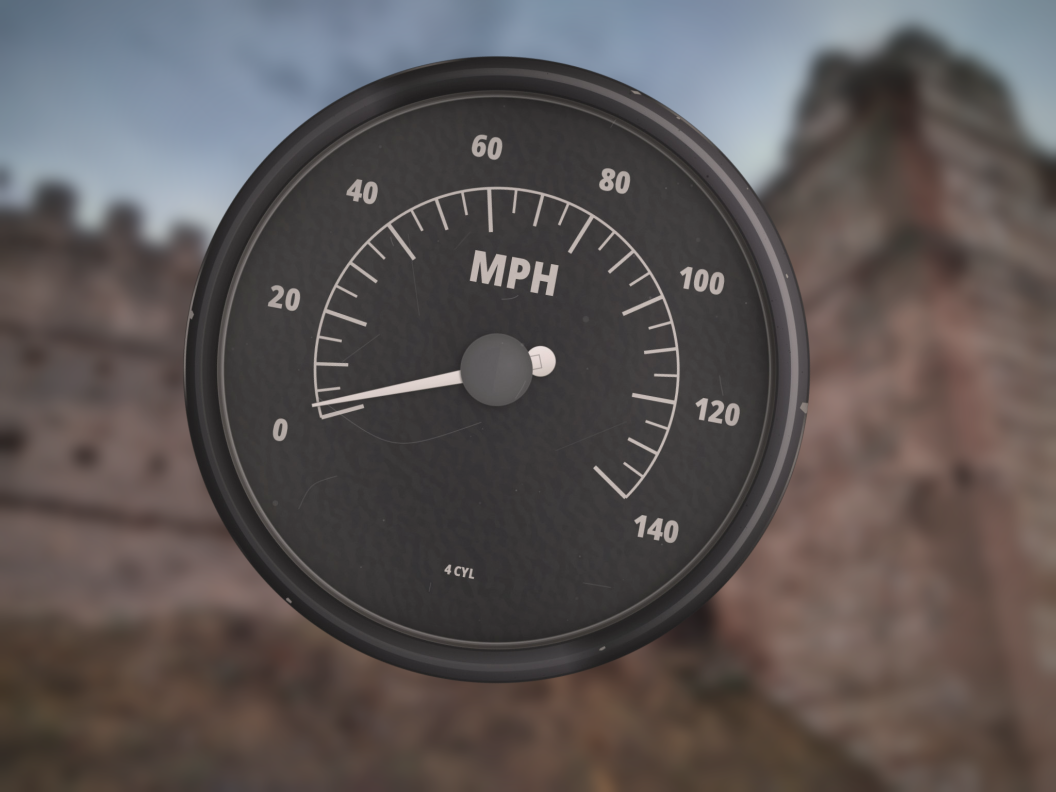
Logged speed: 2.5 mph
